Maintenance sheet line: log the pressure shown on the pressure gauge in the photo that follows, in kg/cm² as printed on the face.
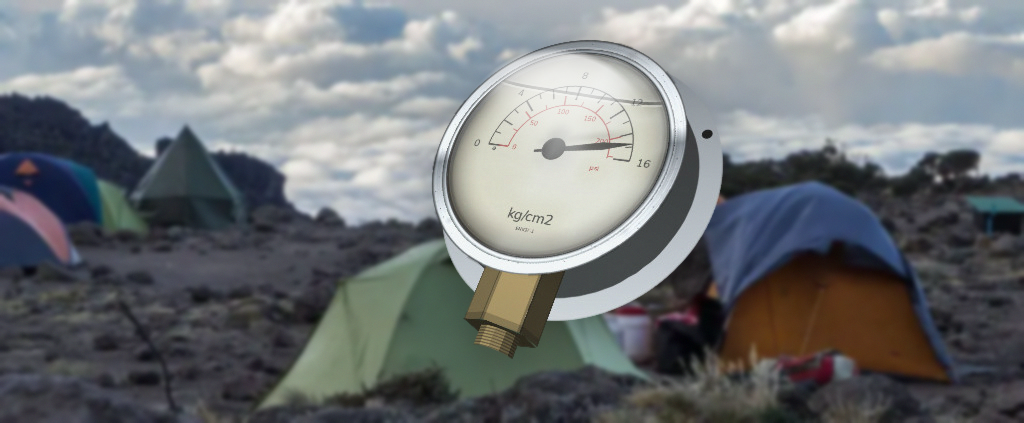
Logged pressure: 15 kg/cm²
